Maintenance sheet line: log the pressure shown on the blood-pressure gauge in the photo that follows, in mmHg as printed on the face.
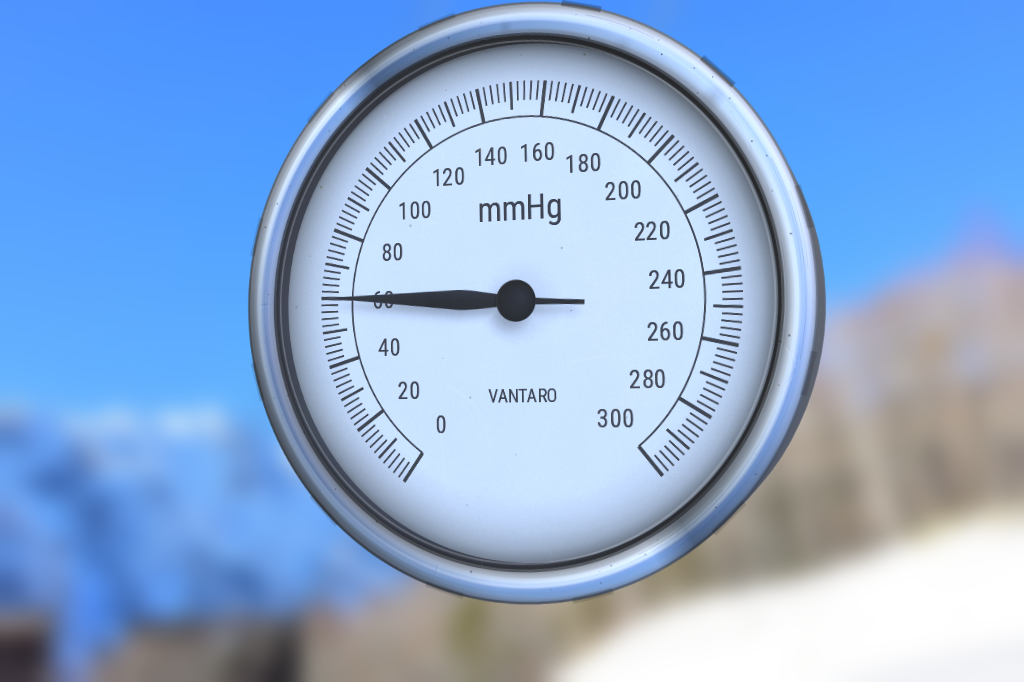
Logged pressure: 60 mmHg
